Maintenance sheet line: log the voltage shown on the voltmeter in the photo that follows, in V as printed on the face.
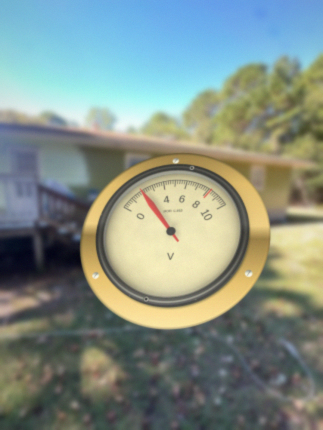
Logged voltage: 2 V
